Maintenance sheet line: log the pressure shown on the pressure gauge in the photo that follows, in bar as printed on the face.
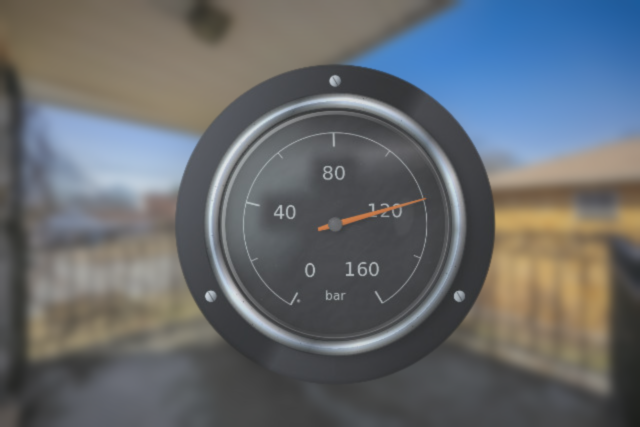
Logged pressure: 120 bar
